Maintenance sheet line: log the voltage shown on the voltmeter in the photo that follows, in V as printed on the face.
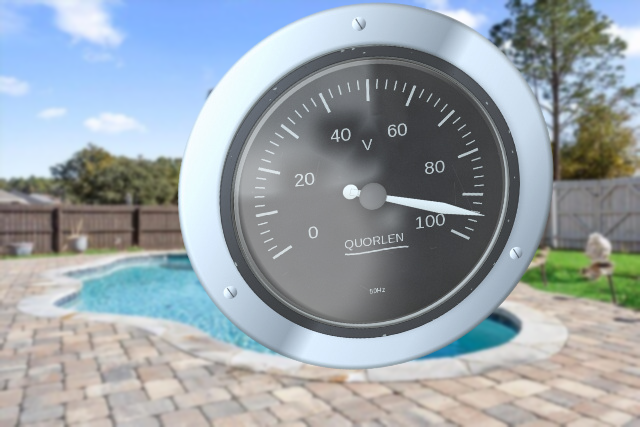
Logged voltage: 94 V
